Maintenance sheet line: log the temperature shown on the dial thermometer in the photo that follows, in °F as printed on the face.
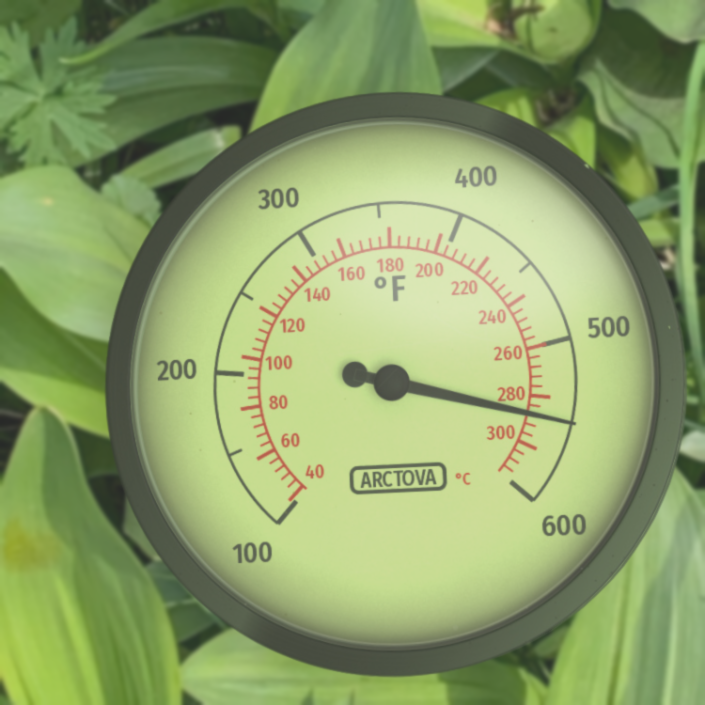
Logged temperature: 550 °F
